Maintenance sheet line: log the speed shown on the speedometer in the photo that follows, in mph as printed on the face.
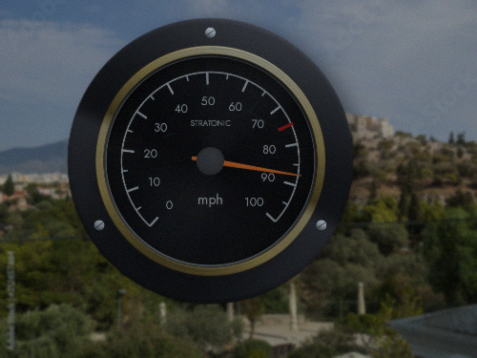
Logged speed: 87.5 mph
